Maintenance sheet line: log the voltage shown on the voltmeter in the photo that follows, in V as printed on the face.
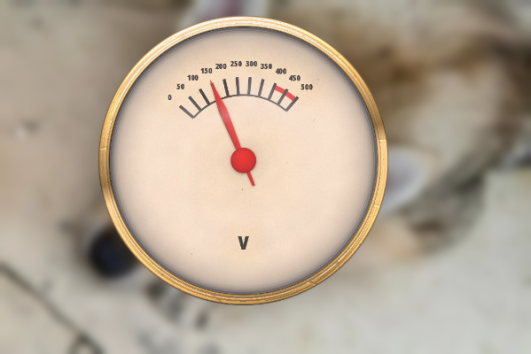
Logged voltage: 150 V
